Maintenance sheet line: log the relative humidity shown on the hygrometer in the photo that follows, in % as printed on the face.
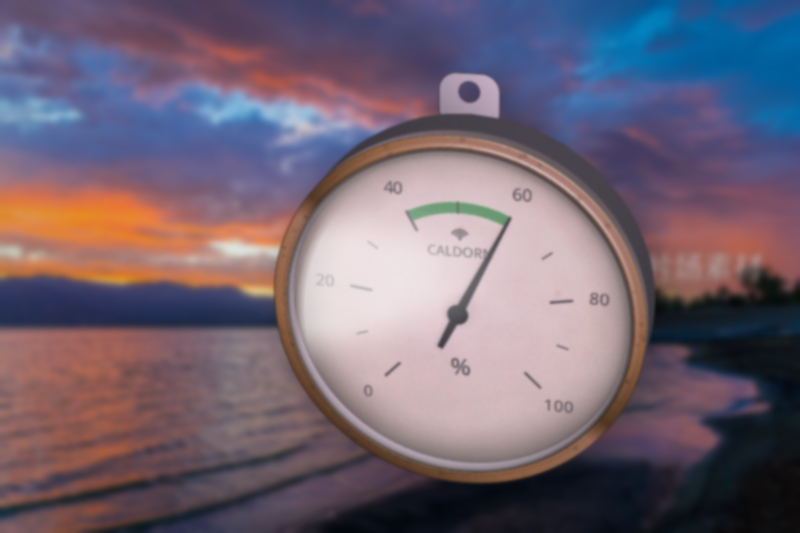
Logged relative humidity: 60 %
